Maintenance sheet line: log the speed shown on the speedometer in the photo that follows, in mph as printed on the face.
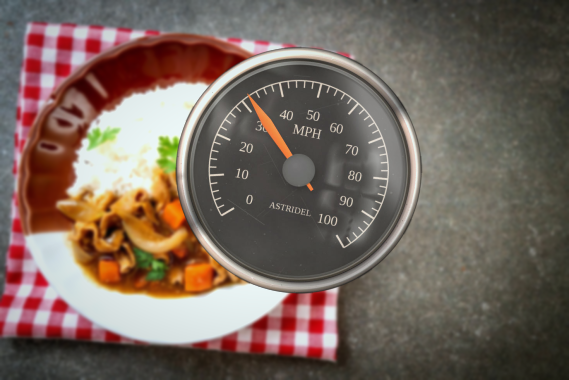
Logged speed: 32 mph
